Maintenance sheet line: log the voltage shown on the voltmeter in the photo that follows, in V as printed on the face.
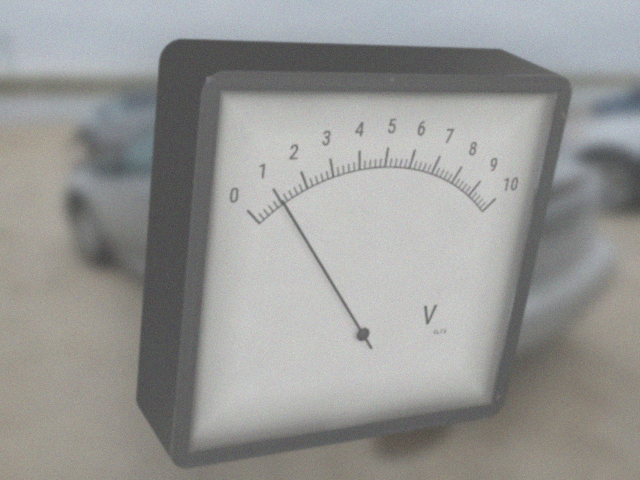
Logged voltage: 1 V
